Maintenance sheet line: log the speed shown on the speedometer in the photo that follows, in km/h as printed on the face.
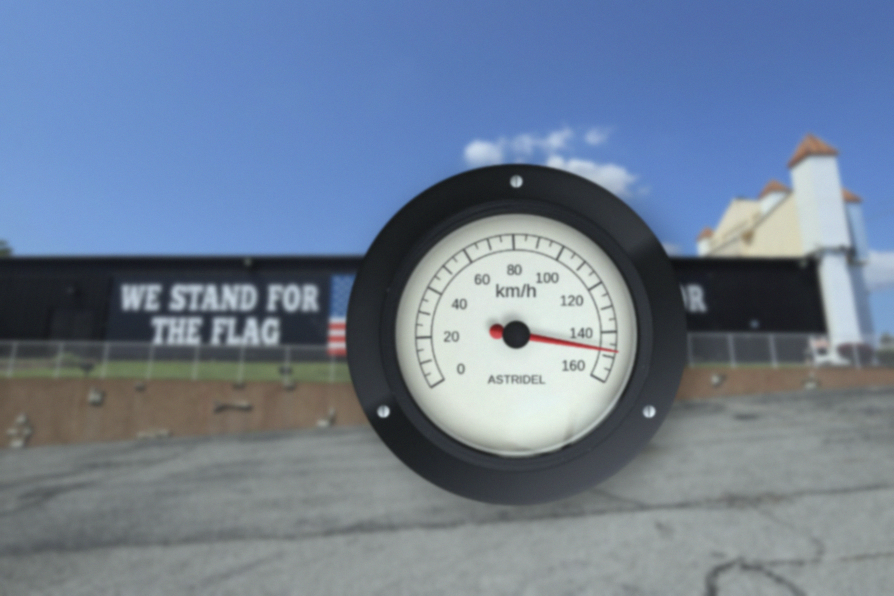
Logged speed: 147.5 km/h
